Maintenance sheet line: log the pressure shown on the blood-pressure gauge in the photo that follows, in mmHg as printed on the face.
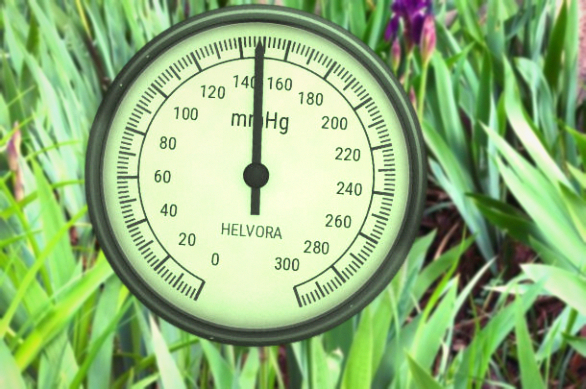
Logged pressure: 148 mmHg
